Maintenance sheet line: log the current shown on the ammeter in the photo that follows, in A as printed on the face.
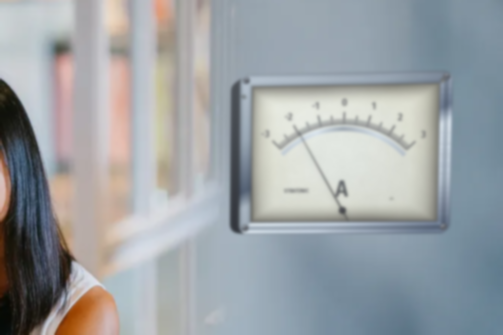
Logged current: -2 A
